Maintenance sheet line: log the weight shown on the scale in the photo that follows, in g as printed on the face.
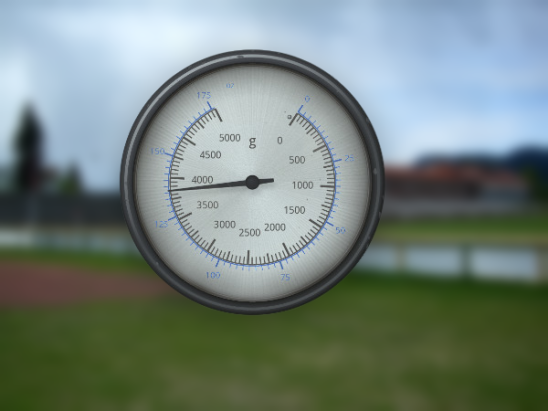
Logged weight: 3850 g
